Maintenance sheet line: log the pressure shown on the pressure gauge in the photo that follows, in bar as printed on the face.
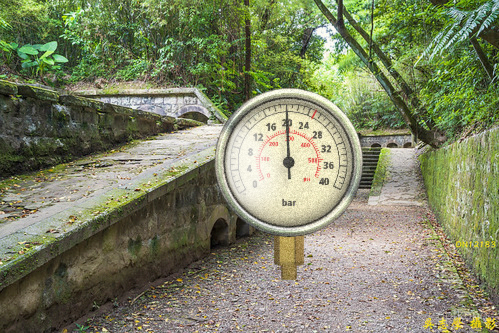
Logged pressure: 20 bar
